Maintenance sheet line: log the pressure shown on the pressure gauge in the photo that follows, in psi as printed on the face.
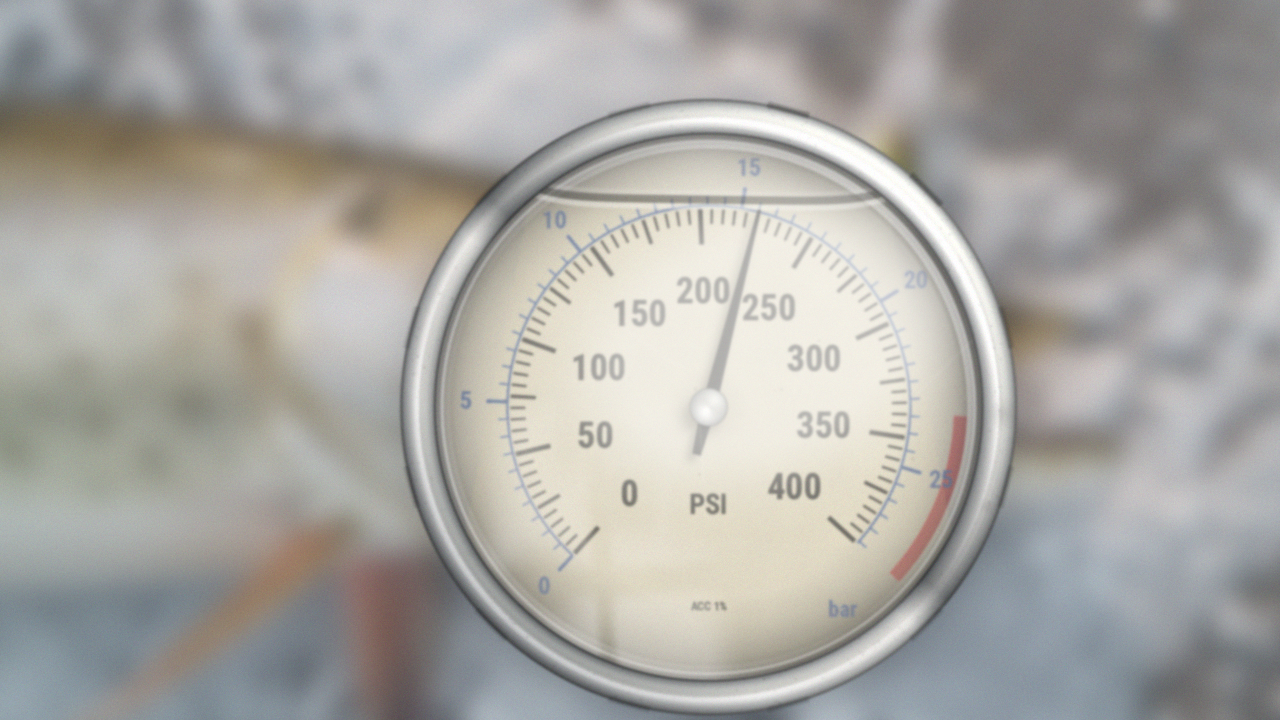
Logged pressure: 225 psi
